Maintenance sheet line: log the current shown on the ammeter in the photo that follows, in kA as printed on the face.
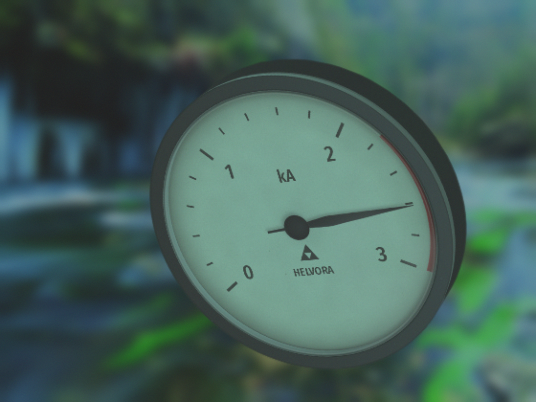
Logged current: 2.6 kA
